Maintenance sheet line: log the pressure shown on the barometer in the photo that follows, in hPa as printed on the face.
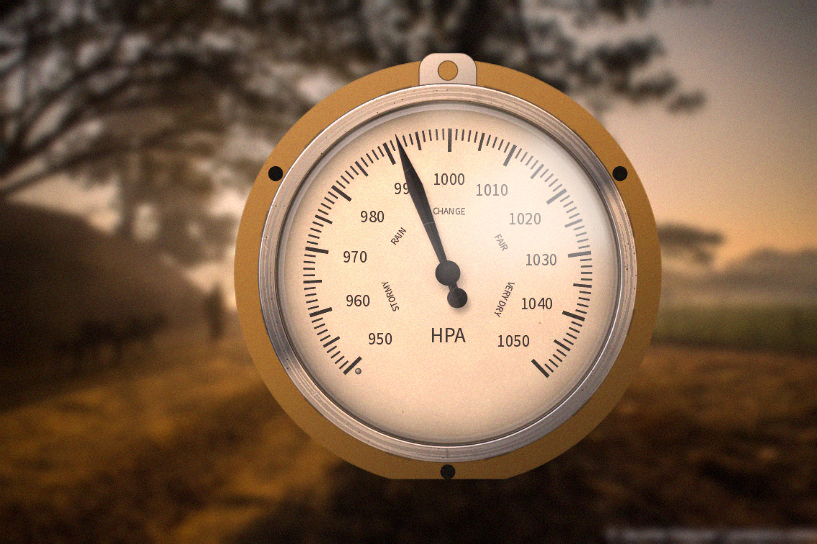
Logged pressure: 992 hPa
